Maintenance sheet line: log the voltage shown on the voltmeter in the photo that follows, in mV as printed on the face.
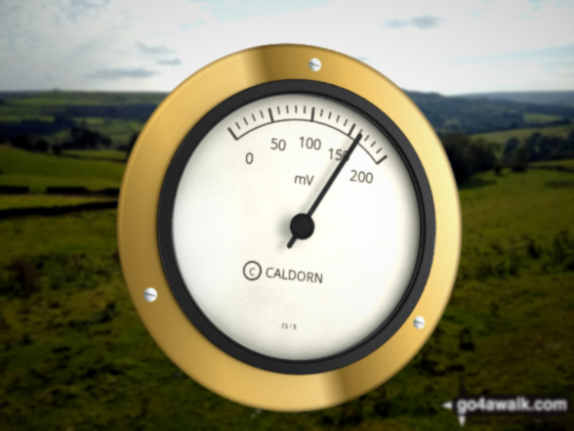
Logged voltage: 160 mV
